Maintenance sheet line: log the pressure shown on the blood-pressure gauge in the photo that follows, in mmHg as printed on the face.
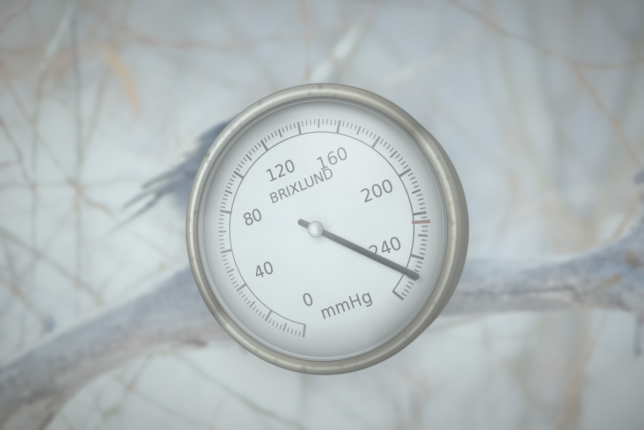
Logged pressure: 248 mmHg
